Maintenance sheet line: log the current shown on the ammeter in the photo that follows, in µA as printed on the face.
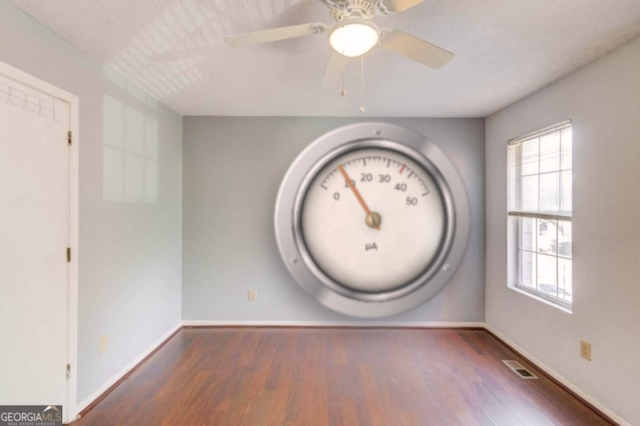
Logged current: 10 µA
